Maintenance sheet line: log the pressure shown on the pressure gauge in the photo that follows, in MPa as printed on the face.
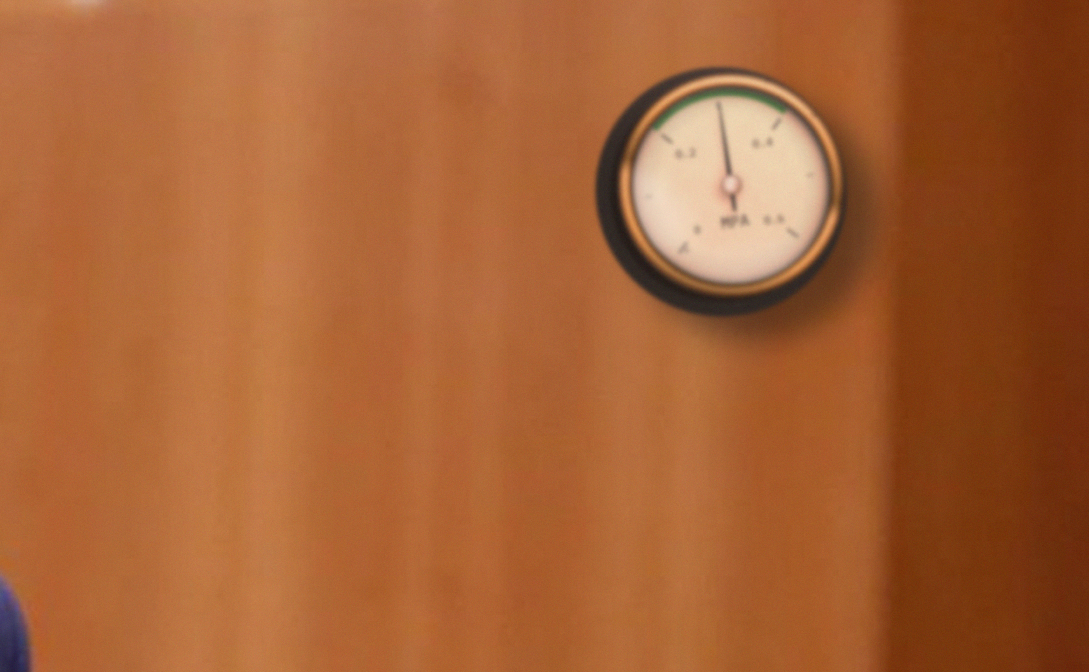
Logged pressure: 0.3 MPa
